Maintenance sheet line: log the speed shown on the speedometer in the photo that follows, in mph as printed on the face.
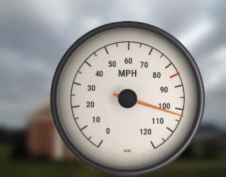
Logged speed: 102.5 mph
